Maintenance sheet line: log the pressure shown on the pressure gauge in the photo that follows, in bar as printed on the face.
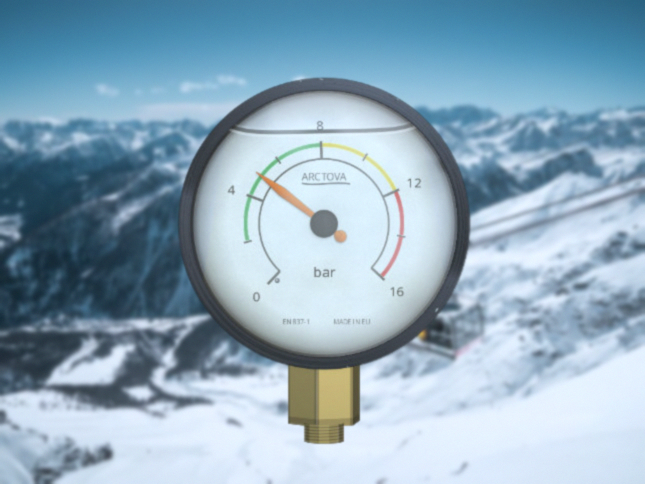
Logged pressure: 5 bar
